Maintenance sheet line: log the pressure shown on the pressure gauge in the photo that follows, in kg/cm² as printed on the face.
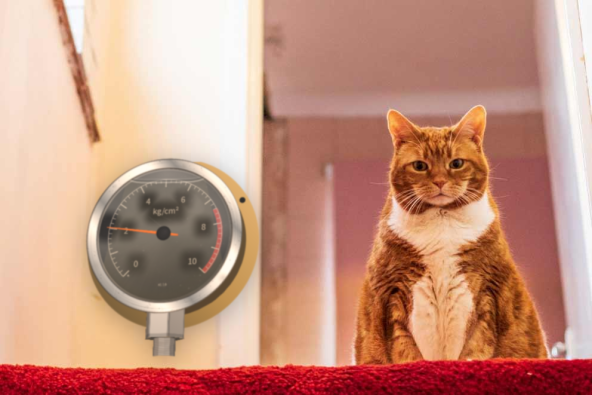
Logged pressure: 2 kg/cm²
